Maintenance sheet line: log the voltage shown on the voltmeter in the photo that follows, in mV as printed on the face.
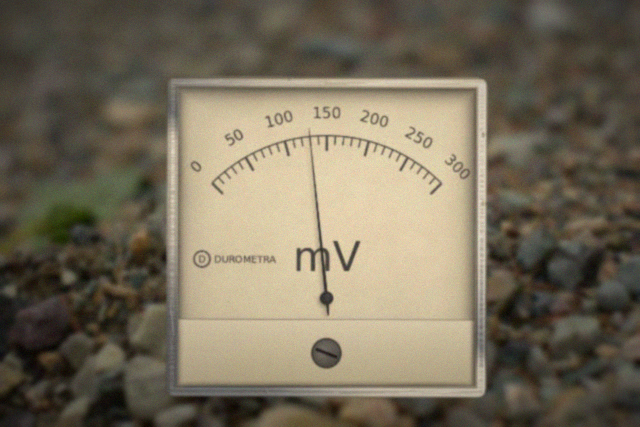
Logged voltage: 130 mV
